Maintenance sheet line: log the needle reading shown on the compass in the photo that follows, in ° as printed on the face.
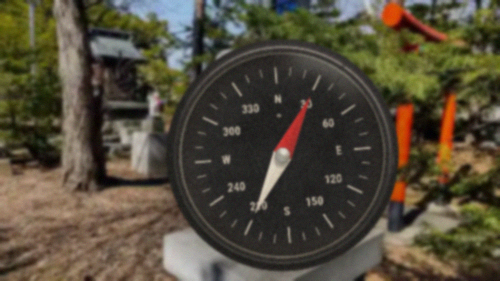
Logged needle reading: 30 °
